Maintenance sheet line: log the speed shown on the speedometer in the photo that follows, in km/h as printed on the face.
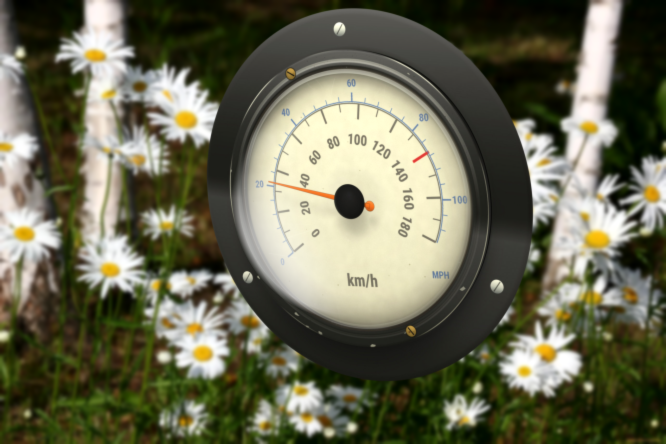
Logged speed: 35 km/h
